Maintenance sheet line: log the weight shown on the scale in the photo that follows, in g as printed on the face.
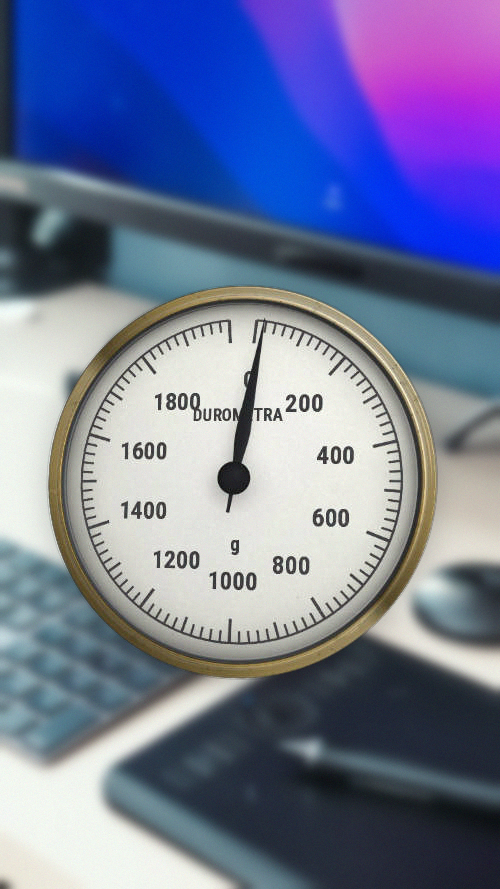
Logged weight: 20 g
